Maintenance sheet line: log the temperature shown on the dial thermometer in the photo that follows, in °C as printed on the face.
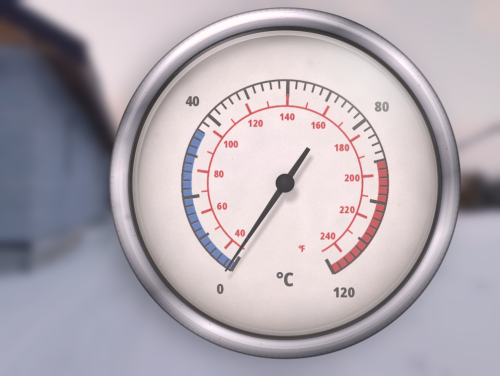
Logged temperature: 1 °C
